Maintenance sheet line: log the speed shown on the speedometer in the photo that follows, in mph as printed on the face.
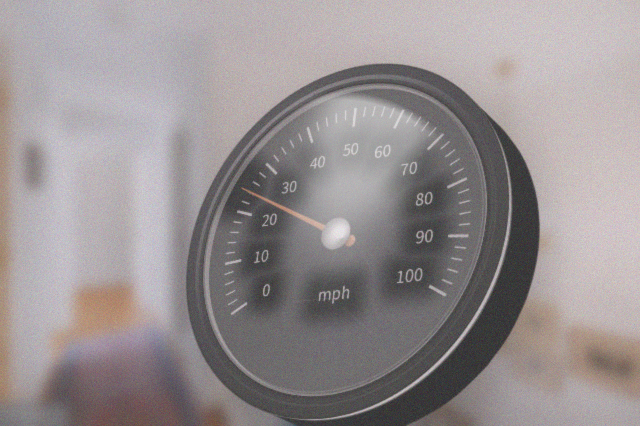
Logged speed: 24 mph
